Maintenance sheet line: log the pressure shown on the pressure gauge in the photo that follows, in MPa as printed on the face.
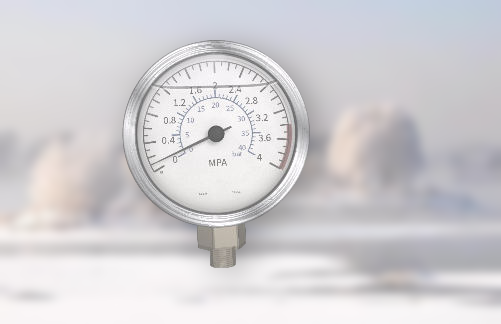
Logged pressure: 0.1 MPa
